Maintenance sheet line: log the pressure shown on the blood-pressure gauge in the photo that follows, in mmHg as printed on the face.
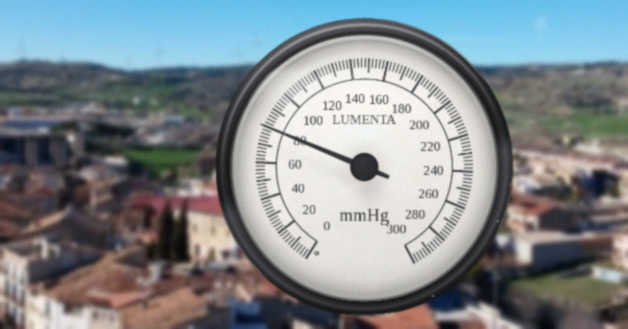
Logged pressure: 80 mmHg
